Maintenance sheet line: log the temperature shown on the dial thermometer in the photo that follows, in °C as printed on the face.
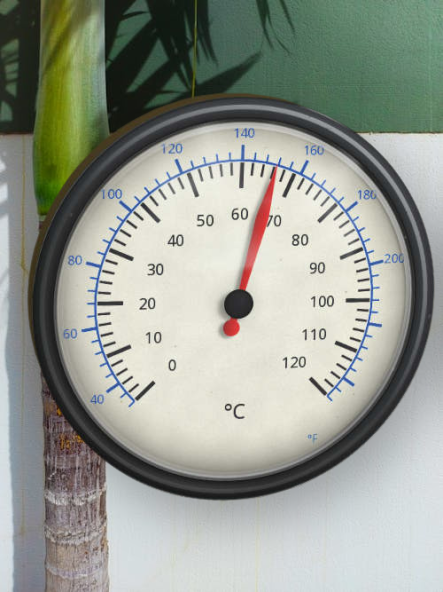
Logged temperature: 66 °C
